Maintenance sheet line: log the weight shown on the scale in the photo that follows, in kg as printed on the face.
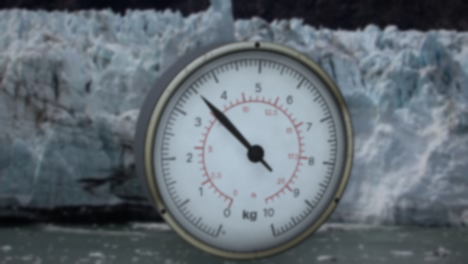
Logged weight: 3.5 kg
